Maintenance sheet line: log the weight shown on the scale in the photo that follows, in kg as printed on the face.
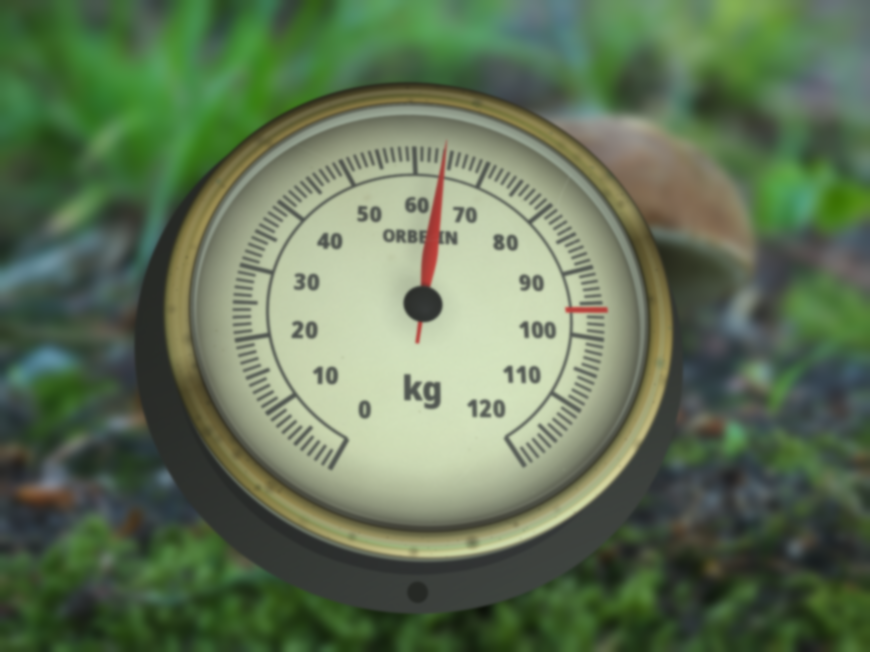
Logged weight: 64 kg
